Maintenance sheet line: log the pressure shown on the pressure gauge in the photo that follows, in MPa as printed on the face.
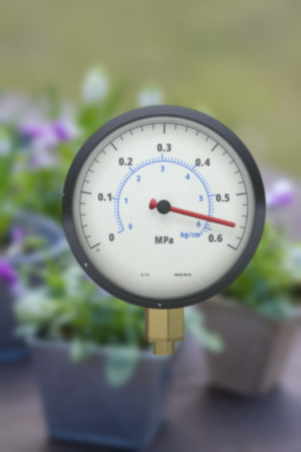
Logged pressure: 0.56 MPa
